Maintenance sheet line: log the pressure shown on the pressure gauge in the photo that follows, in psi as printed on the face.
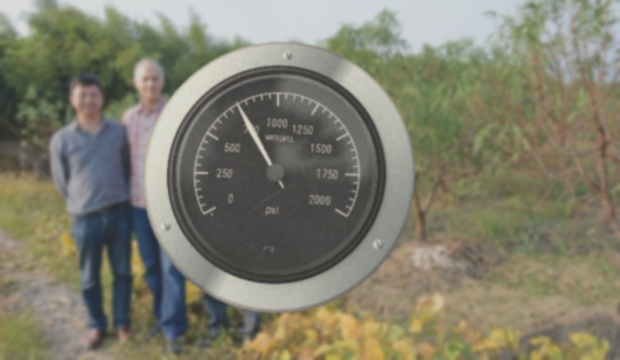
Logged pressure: 750 psi
